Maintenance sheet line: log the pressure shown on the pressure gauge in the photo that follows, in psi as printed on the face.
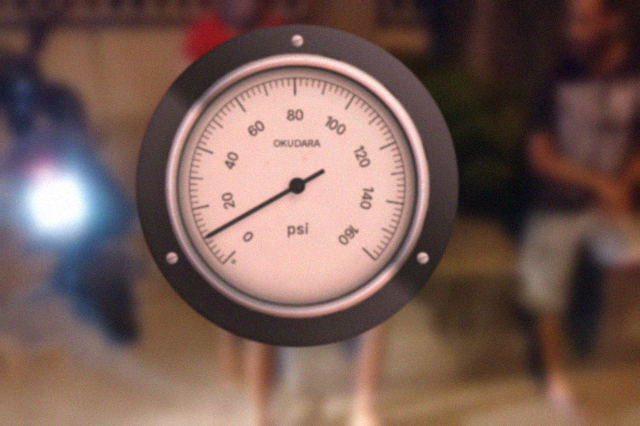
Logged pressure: 10 psi
